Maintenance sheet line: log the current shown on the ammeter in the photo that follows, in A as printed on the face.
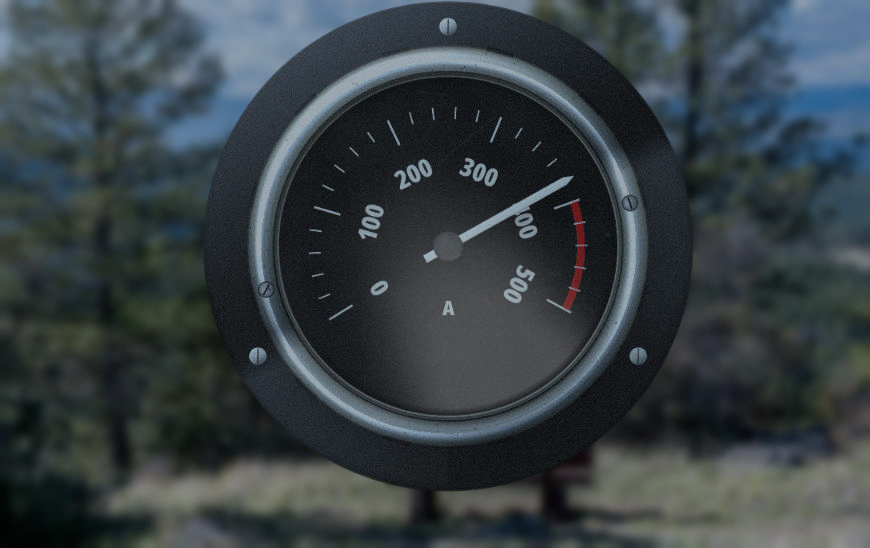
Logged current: 380 A
